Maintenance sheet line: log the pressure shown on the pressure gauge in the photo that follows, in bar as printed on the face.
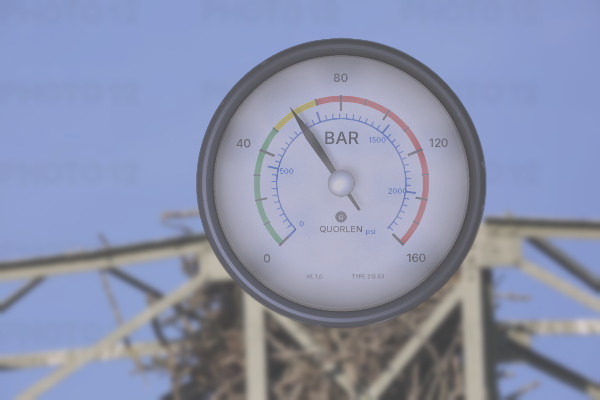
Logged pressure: 60 bar
